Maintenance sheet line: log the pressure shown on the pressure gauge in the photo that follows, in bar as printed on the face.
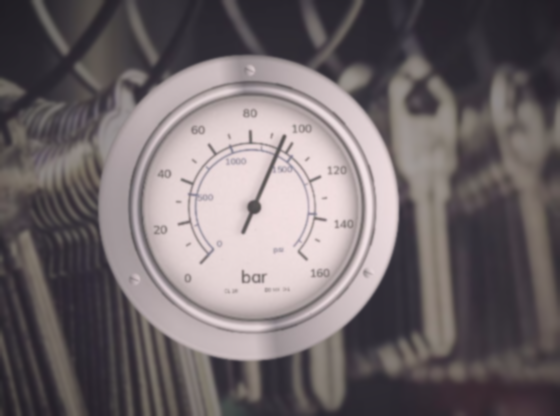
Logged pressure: 95 bar
